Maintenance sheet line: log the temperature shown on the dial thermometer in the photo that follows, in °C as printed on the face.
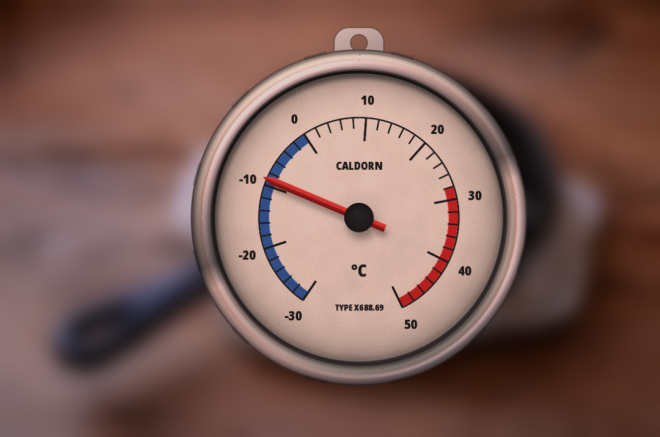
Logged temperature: -9 °C
